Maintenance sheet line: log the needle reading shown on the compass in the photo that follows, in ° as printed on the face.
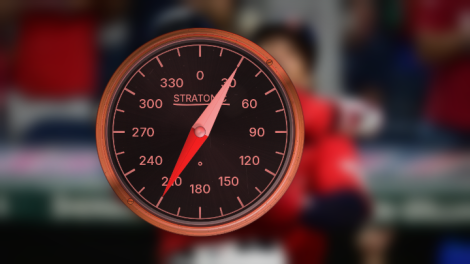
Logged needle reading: 210 °
